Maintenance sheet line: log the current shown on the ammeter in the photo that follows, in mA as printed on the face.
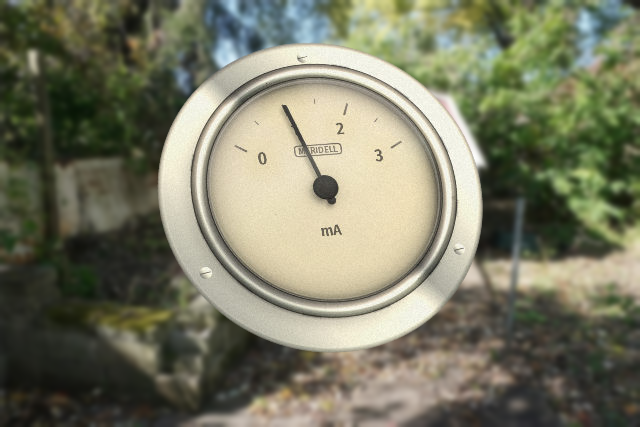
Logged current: 1 mA
